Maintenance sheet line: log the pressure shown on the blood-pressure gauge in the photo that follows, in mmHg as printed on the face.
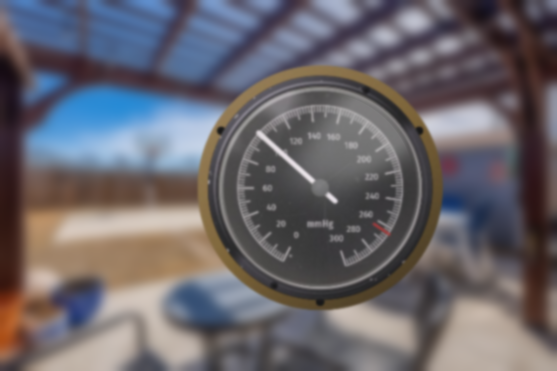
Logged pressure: 100 mmHg
